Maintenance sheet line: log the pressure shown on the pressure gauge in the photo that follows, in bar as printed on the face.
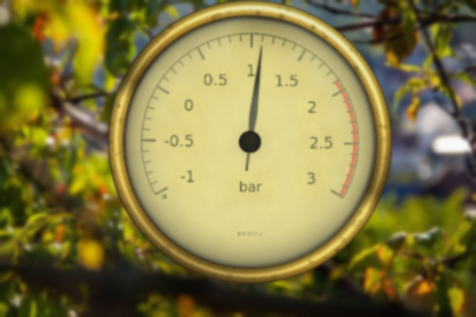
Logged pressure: 1.1 bar
